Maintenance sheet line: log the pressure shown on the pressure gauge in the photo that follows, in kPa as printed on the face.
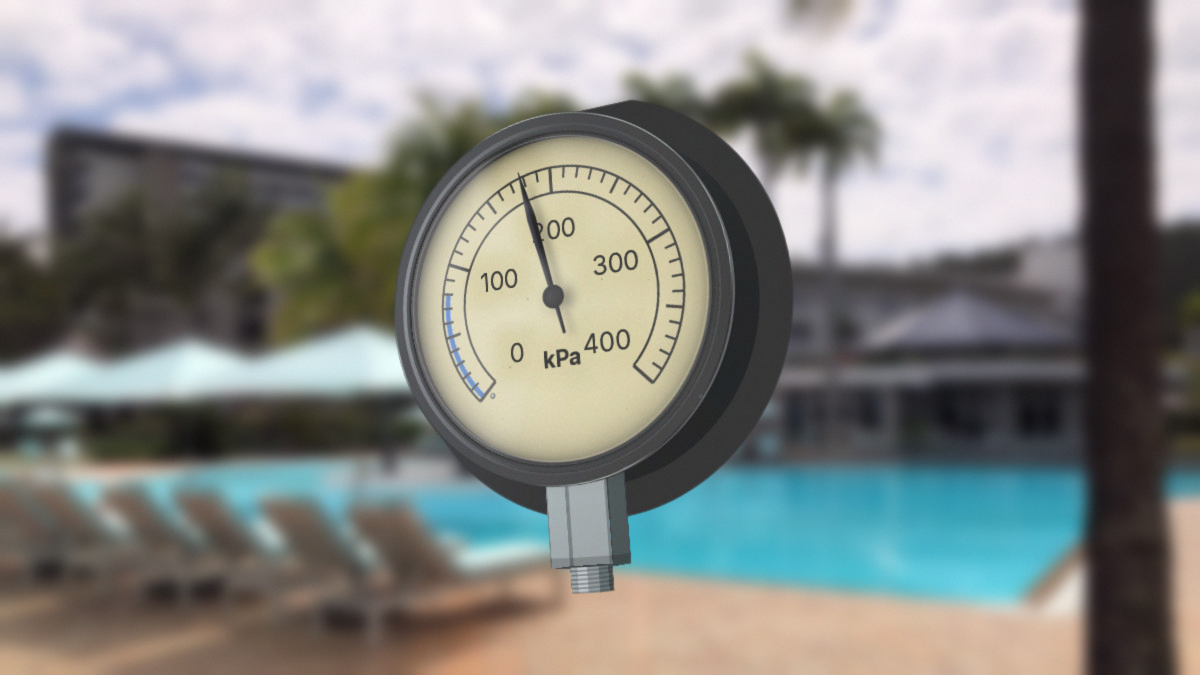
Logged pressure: 180 kPa
